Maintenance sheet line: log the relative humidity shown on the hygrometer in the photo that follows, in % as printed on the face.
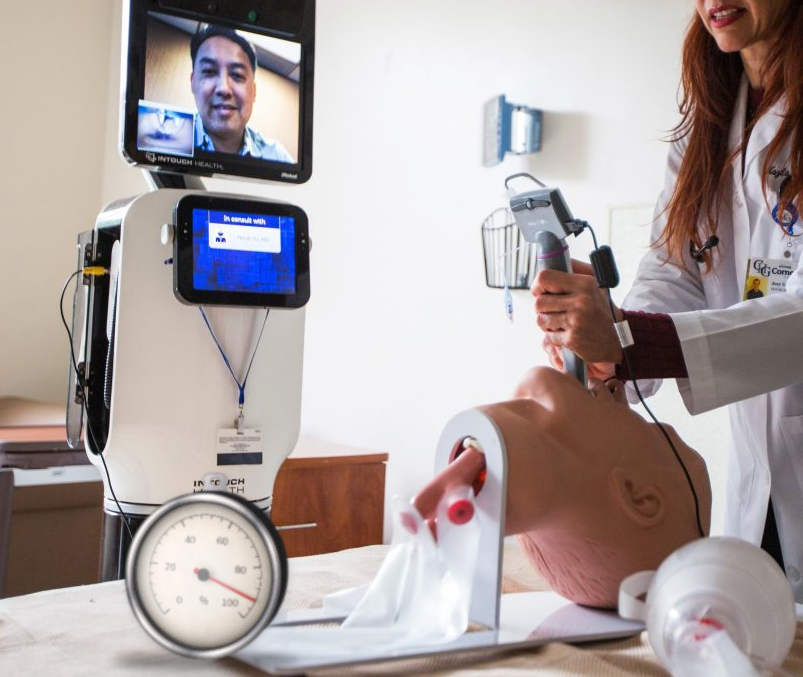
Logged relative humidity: 92 %
